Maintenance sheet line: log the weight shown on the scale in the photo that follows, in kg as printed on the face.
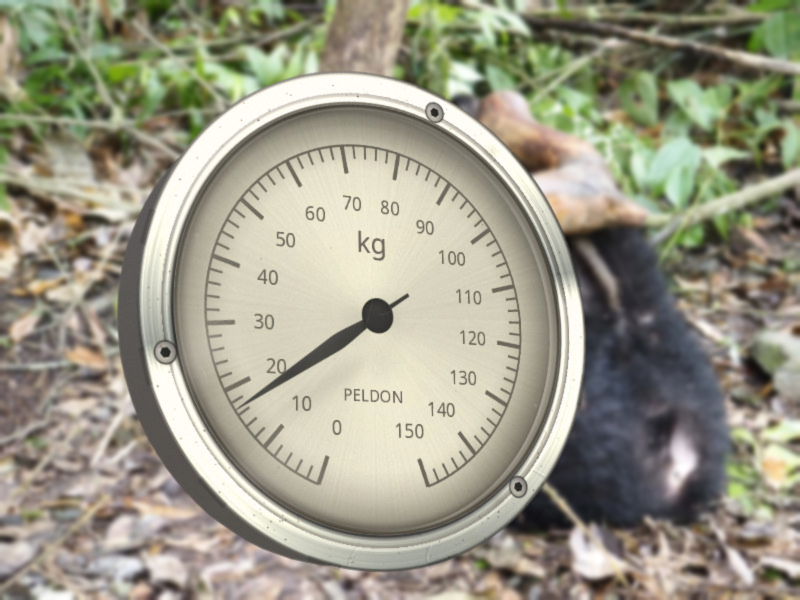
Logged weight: 17 kg
